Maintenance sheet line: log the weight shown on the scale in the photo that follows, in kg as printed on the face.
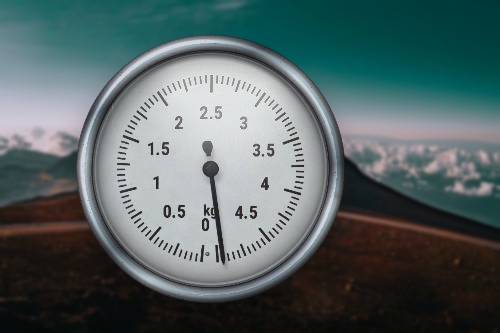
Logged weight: 4.95 kg
